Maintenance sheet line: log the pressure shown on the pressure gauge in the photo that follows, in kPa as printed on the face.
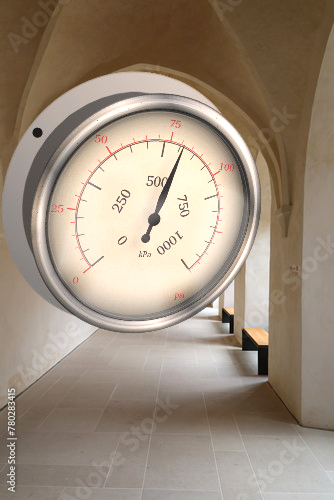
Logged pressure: 550 kPa
